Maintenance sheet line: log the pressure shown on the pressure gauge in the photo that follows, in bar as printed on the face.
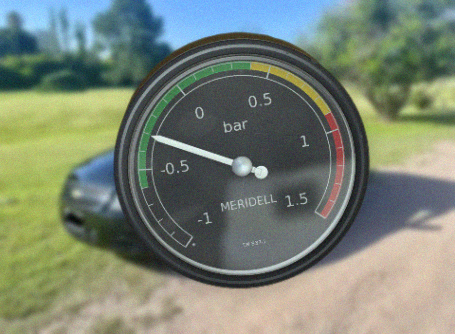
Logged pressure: -0.3 bar
